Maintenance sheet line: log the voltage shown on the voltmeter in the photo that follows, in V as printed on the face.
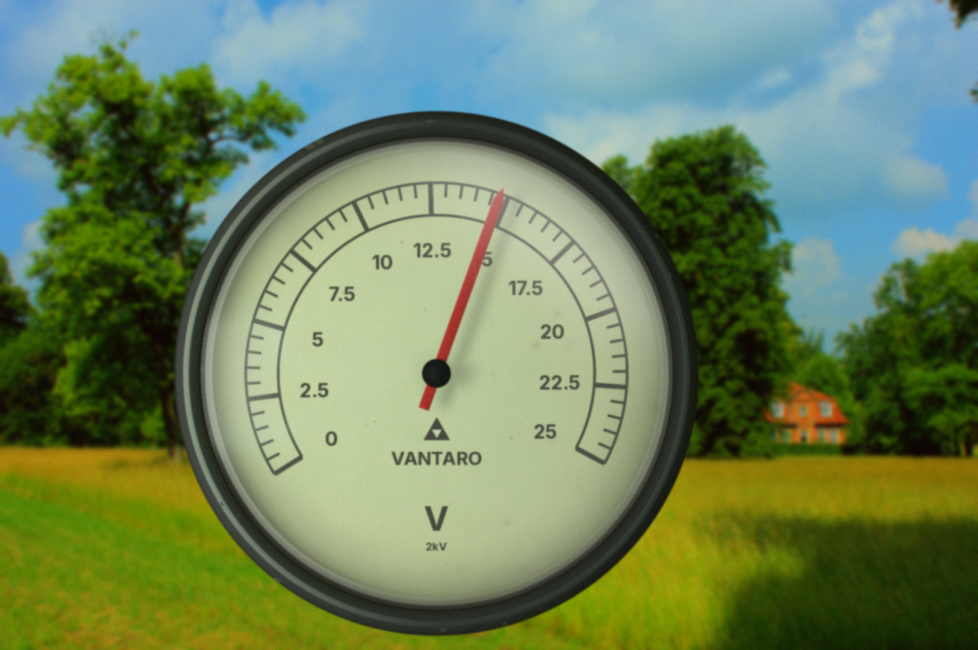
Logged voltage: 14.75 V
